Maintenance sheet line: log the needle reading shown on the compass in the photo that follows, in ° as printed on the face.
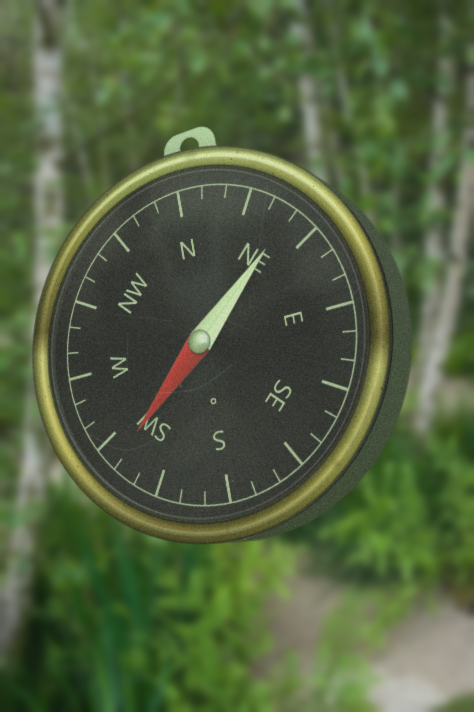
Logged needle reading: 230 °
